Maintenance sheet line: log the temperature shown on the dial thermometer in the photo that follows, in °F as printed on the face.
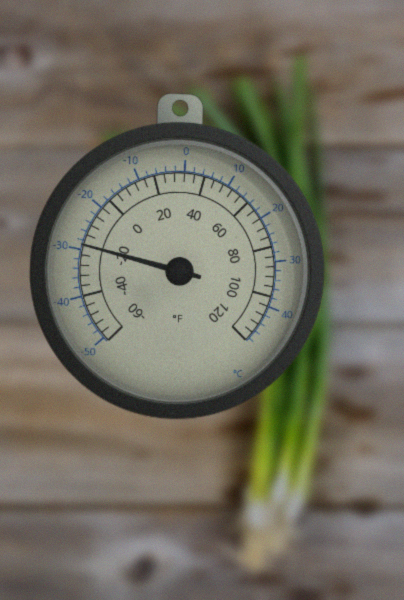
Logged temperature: -20 °F
